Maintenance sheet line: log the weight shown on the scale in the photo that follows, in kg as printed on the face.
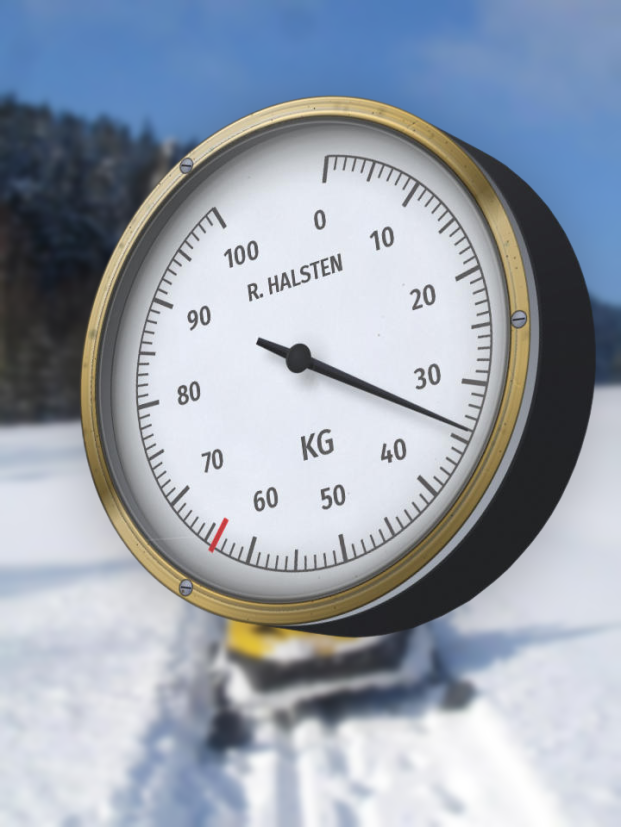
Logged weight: 34 kg
